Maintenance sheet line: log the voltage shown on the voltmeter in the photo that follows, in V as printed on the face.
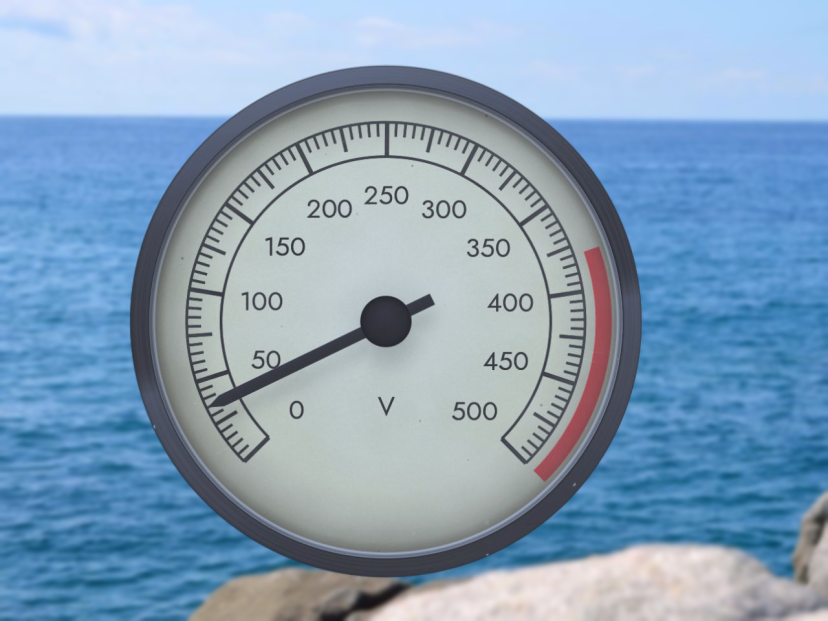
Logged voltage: 35 V
